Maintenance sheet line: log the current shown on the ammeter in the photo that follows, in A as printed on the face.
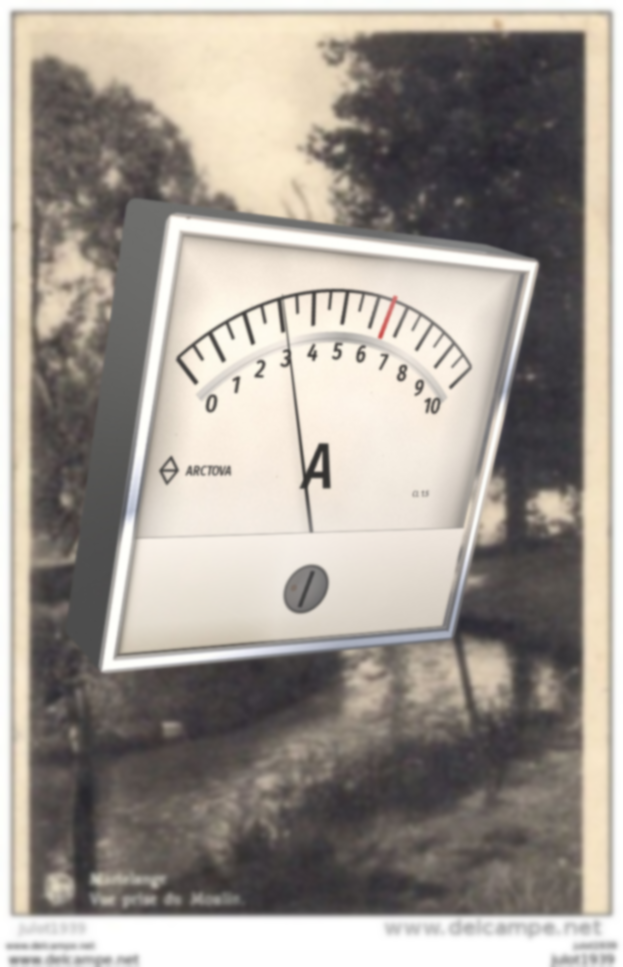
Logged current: 3 A
